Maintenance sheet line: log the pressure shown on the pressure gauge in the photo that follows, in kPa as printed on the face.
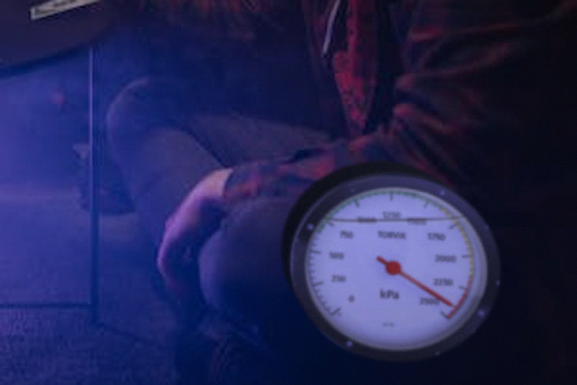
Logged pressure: 2400 kPa
